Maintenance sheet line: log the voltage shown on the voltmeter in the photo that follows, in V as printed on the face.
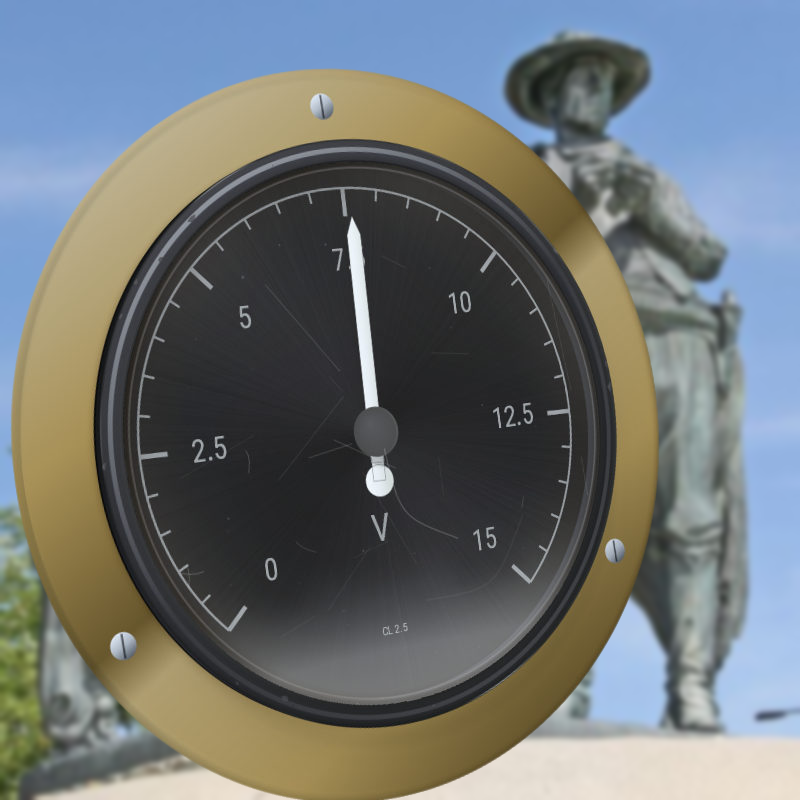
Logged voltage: 7.5 V
